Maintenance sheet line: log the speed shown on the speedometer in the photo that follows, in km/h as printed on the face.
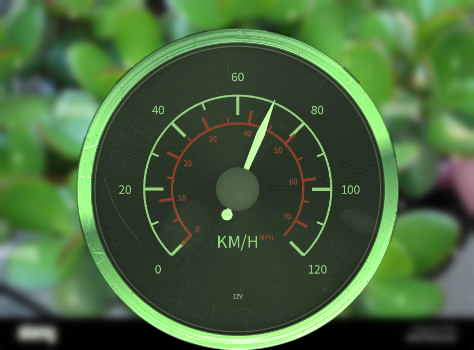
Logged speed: 70 km/h
